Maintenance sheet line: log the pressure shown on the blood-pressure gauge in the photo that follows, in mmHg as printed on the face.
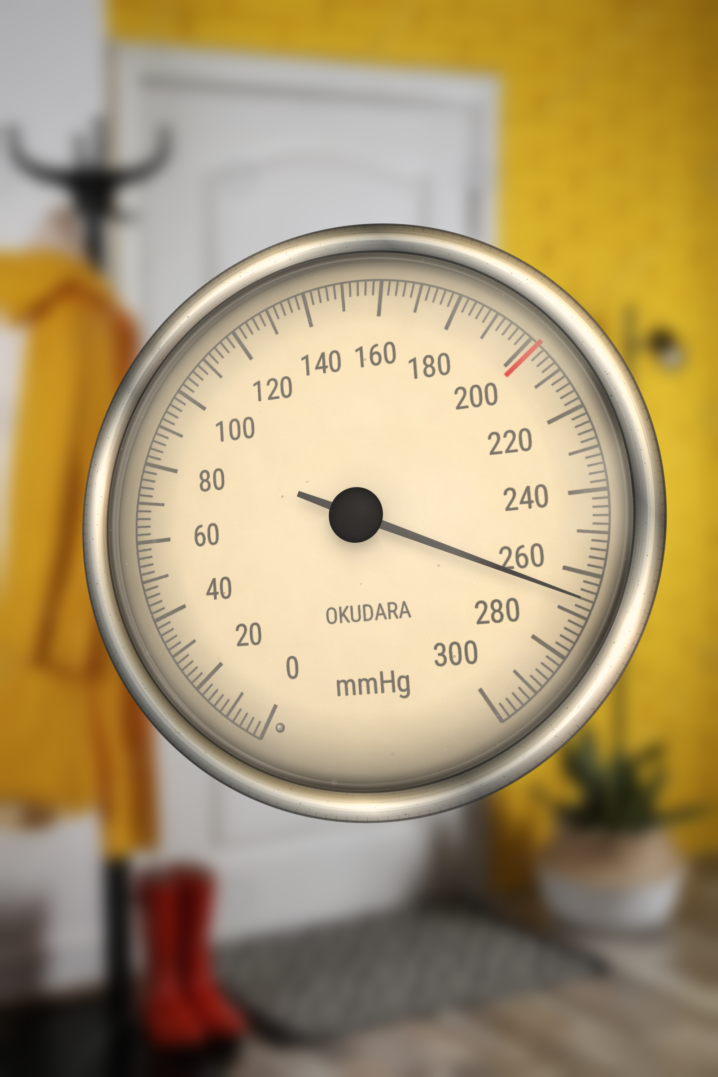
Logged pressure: 266 mmHg
